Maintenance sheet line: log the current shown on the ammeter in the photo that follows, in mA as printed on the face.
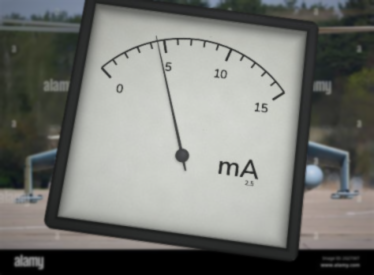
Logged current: 4.5 mA
